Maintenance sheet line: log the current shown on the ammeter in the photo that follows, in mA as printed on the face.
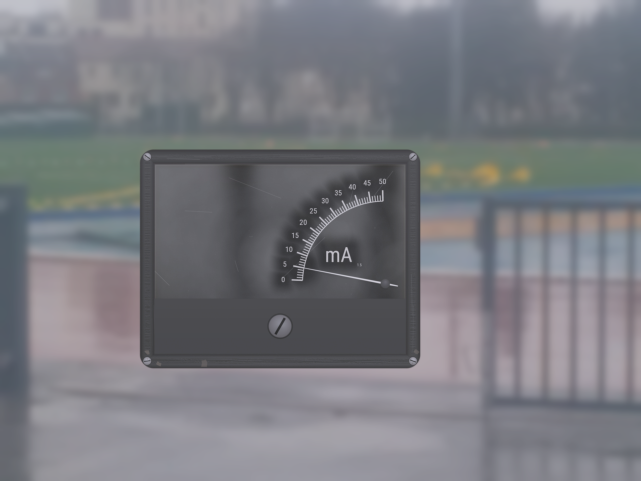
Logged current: 5 mA
